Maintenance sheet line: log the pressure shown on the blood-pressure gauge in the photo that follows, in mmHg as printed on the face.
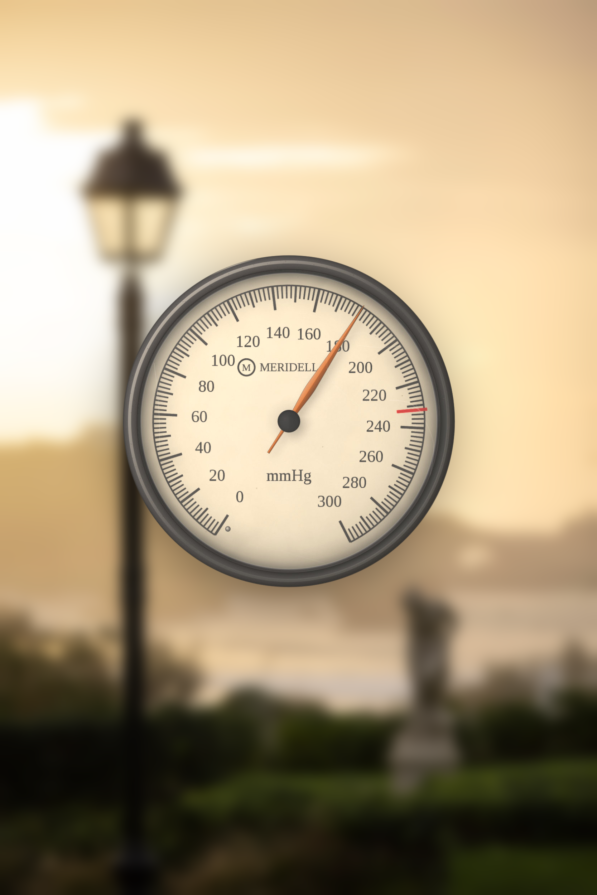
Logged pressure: 180 mmHg
